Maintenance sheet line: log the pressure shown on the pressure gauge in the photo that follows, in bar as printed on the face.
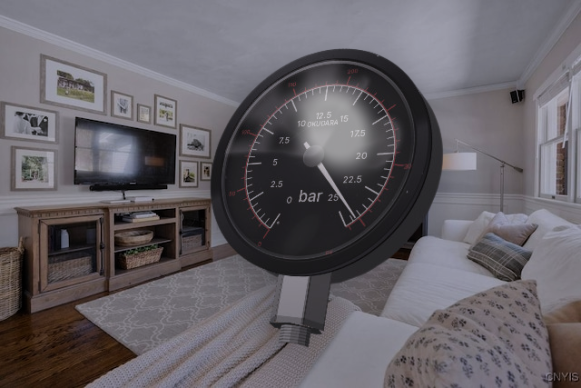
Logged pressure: 24.25 bar
